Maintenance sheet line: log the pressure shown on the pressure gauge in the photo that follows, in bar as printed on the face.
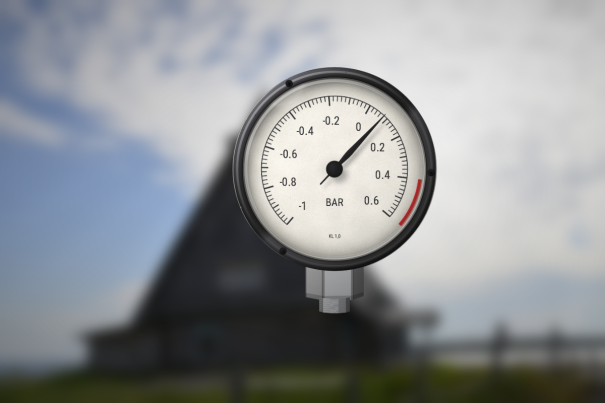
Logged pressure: 0.08 bar
